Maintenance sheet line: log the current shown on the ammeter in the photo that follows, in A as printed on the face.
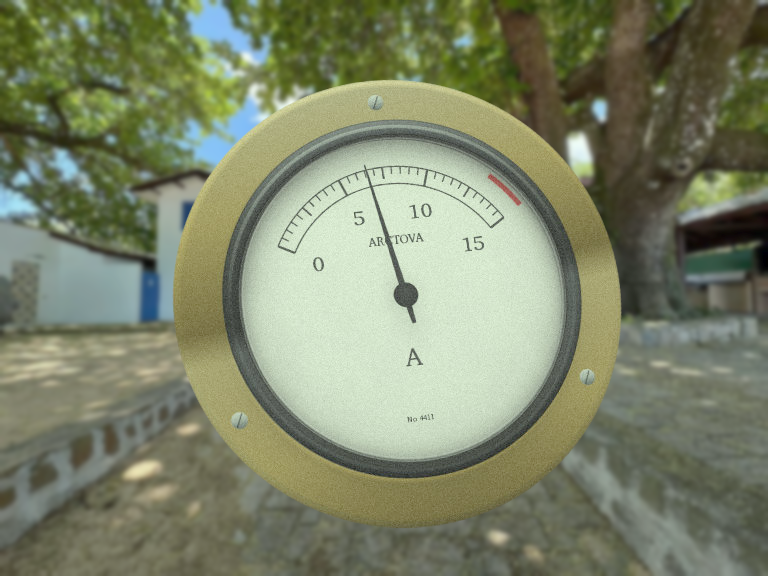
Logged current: 6.5 A
